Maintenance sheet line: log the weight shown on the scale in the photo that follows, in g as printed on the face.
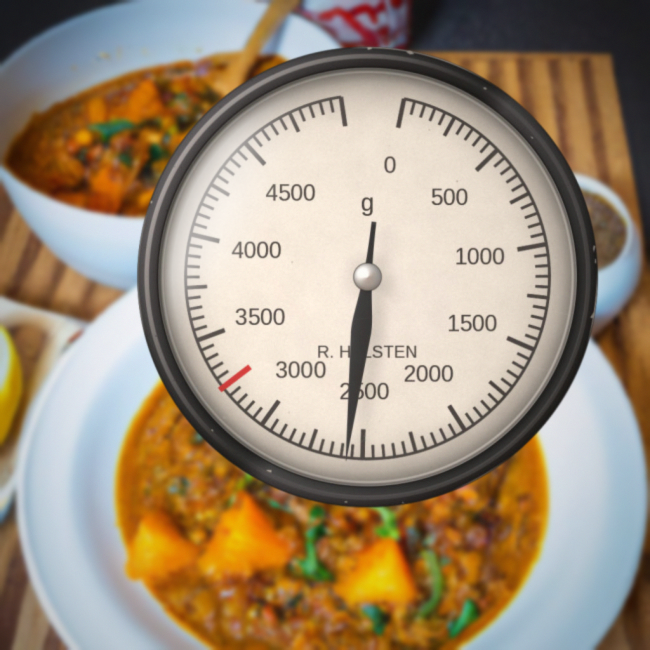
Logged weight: 2575 g
